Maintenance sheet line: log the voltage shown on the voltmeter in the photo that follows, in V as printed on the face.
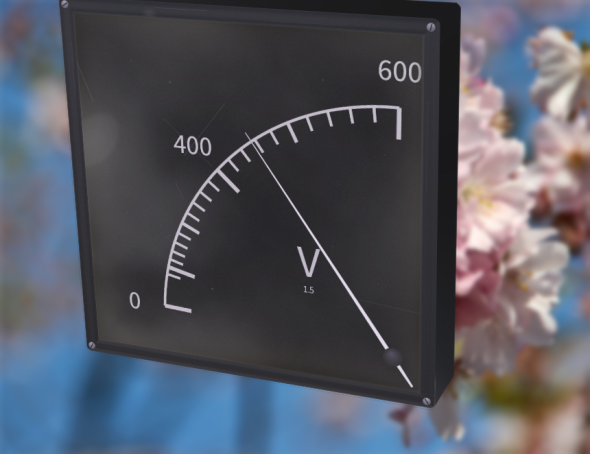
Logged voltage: 460 V
